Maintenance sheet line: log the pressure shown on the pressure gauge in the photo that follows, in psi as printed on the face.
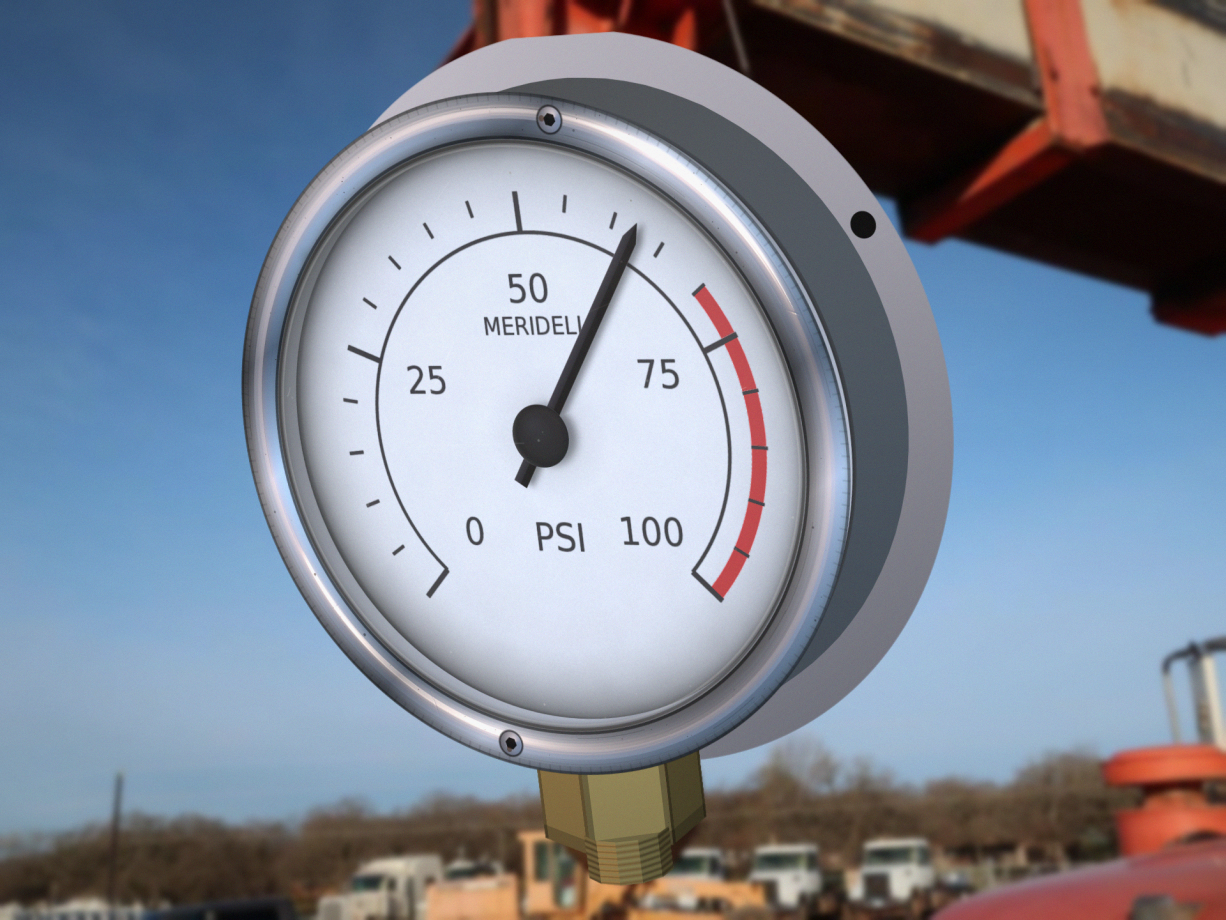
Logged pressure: 62.5 psi
